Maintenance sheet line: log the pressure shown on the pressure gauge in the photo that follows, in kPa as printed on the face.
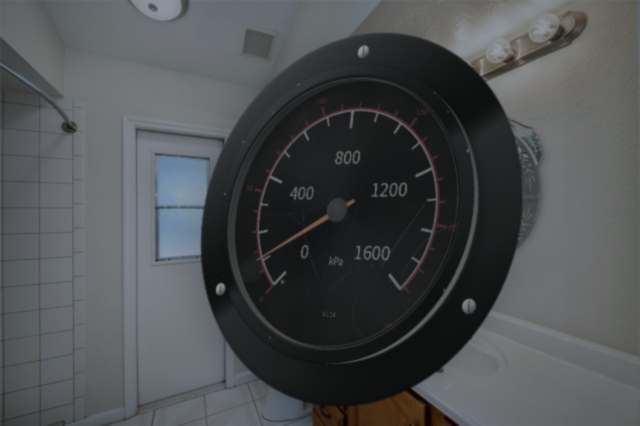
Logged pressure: 100 kPa
